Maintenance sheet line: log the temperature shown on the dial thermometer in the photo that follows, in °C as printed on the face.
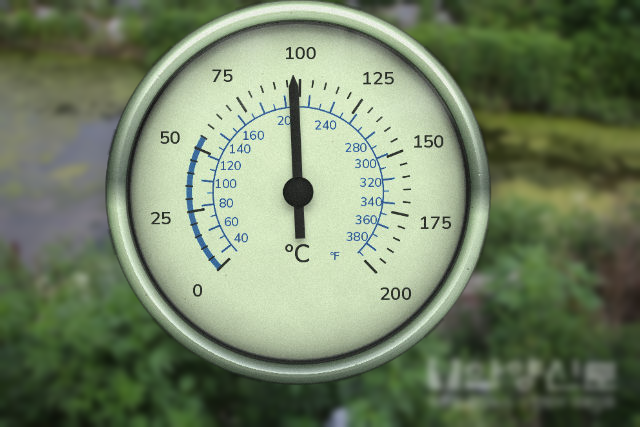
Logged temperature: 97.5 °C
